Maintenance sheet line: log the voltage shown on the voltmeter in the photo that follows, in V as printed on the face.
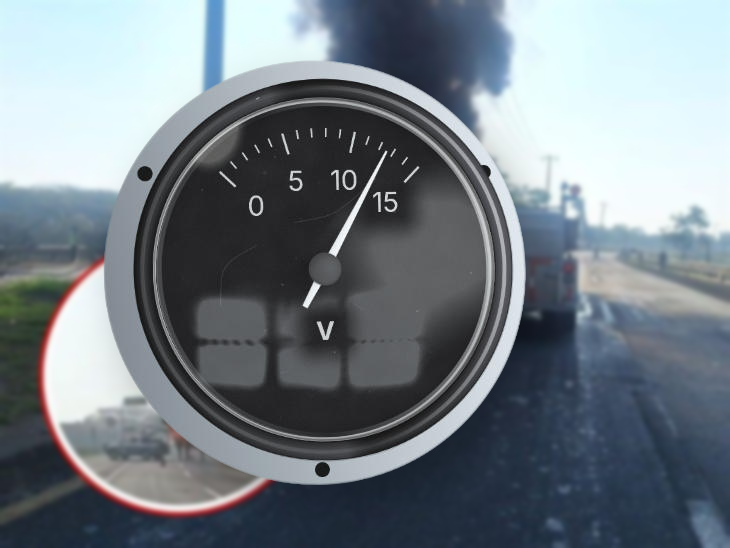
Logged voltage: 12.5 V
